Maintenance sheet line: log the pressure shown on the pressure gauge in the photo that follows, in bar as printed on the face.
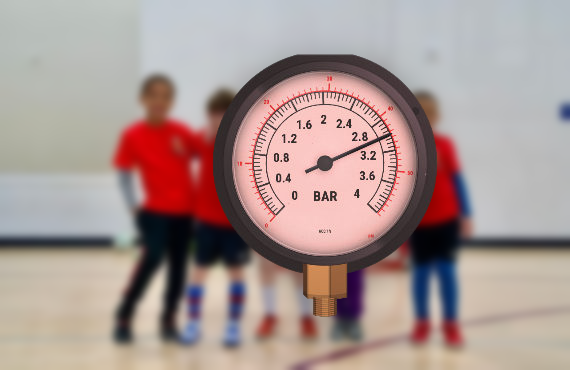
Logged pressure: 3 bar
